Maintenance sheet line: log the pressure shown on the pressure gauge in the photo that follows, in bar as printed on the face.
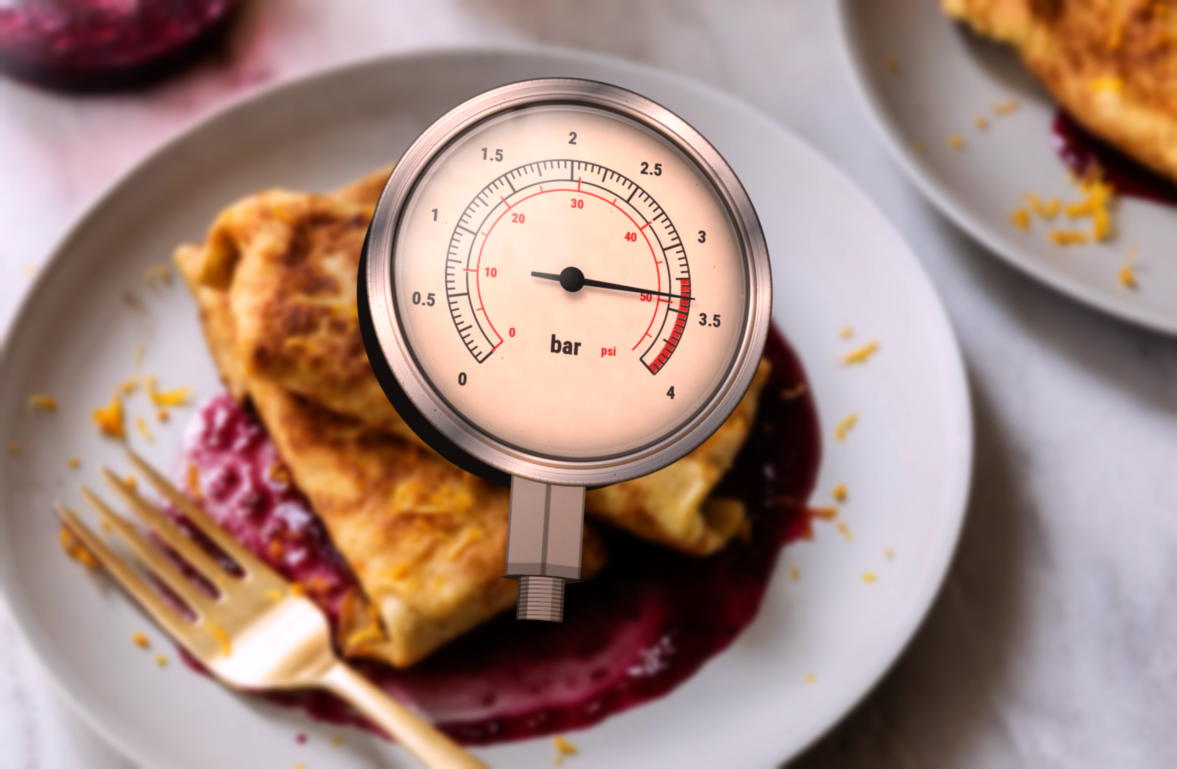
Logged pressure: 3.4 bar
